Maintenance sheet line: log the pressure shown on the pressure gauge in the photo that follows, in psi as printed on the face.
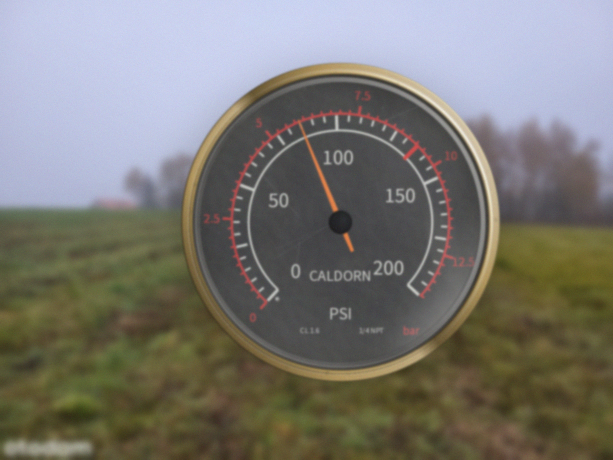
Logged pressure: 85 psi
